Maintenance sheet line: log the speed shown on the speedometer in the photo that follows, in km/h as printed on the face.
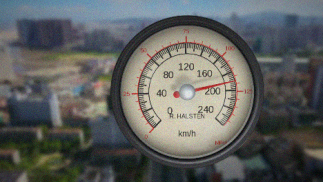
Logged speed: 190 km/h
